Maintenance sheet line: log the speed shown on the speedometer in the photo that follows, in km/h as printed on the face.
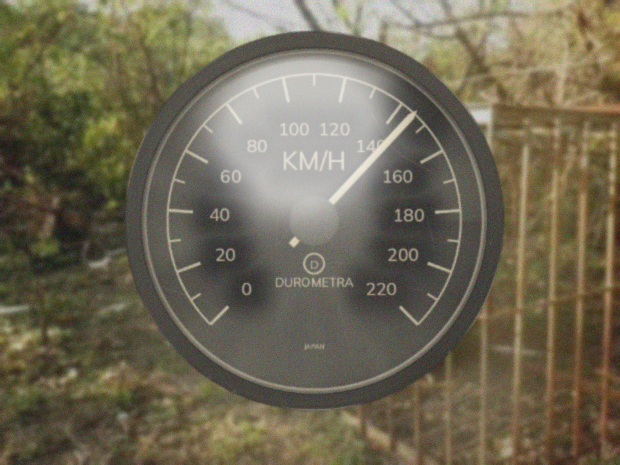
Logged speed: 145 km/h
